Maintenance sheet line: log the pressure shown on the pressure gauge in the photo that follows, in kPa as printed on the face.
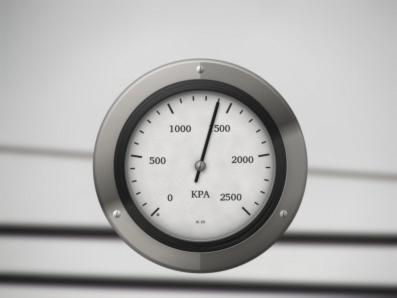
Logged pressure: 1400 kPa
